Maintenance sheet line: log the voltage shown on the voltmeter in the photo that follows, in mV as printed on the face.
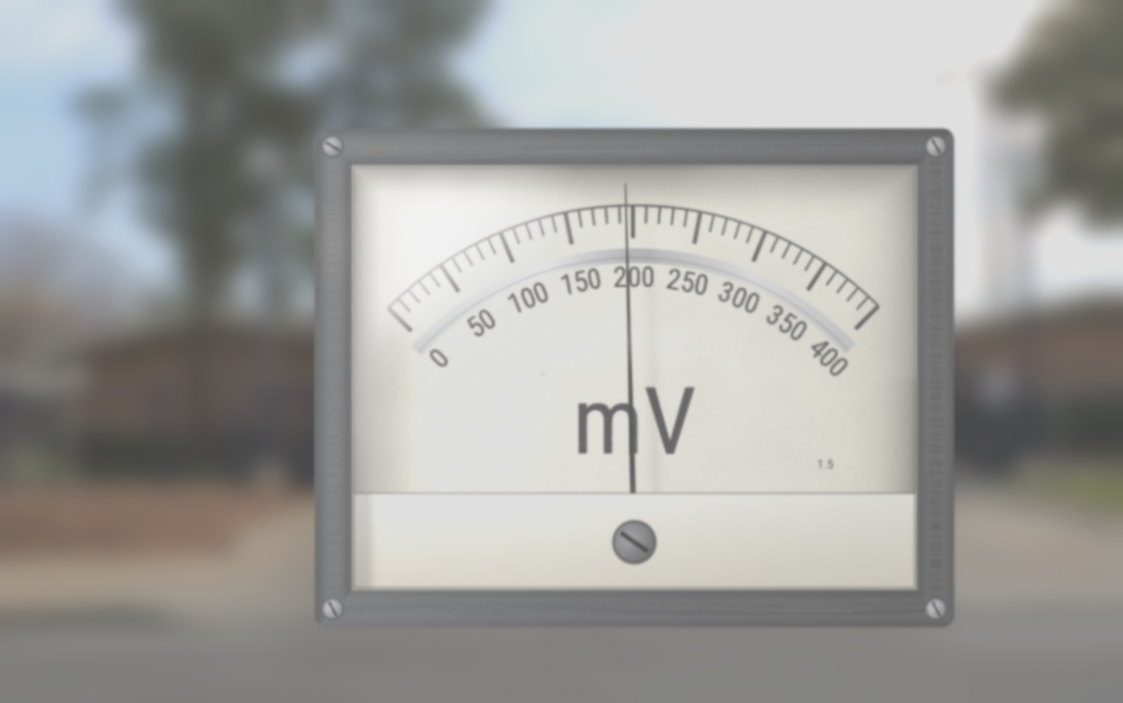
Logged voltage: 195 mV
